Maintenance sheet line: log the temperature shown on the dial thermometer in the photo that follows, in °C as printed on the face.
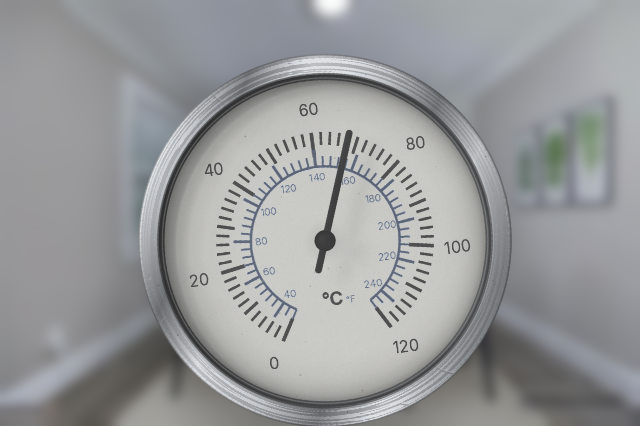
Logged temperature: 68 °C
